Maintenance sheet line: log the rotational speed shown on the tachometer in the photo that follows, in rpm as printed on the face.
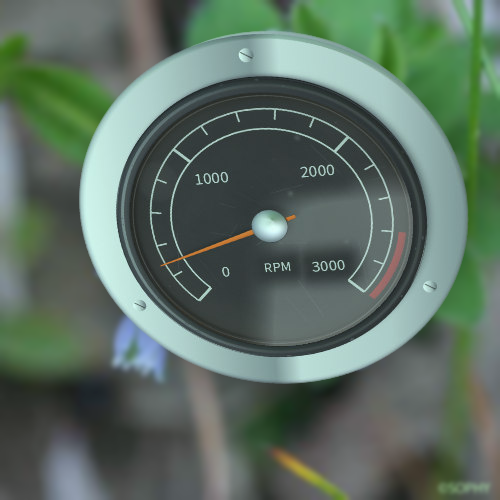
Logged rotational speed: 300 rpm
